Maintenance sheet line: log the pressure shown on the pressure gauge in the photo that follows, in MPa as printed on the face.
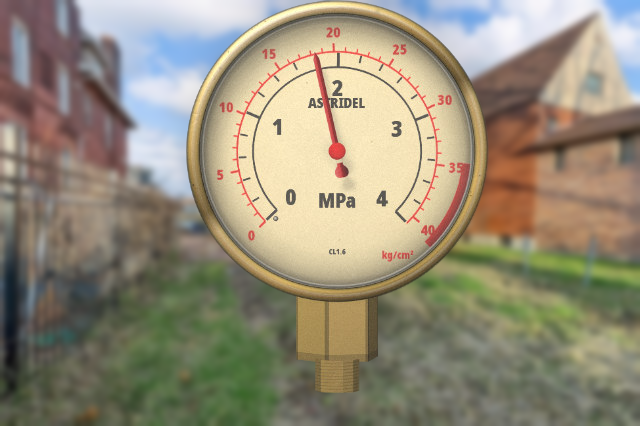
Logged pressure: 1.8 MPa
